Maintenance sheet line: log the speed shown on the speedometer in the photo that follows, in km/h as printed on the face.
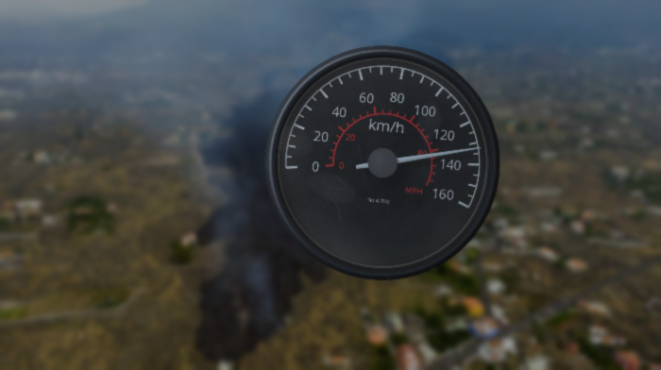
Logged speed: 132.5 km/h
